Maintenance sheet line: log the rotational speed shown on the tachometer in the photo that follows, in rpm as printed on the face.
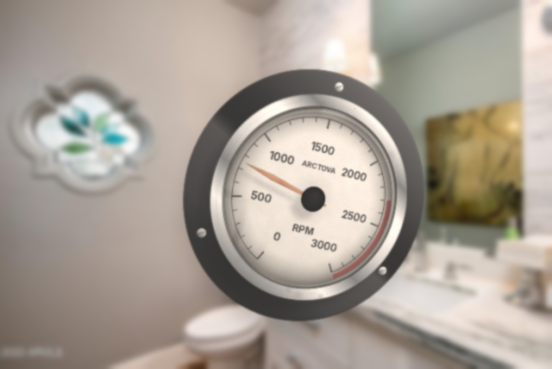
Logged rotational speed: 750 rpm
